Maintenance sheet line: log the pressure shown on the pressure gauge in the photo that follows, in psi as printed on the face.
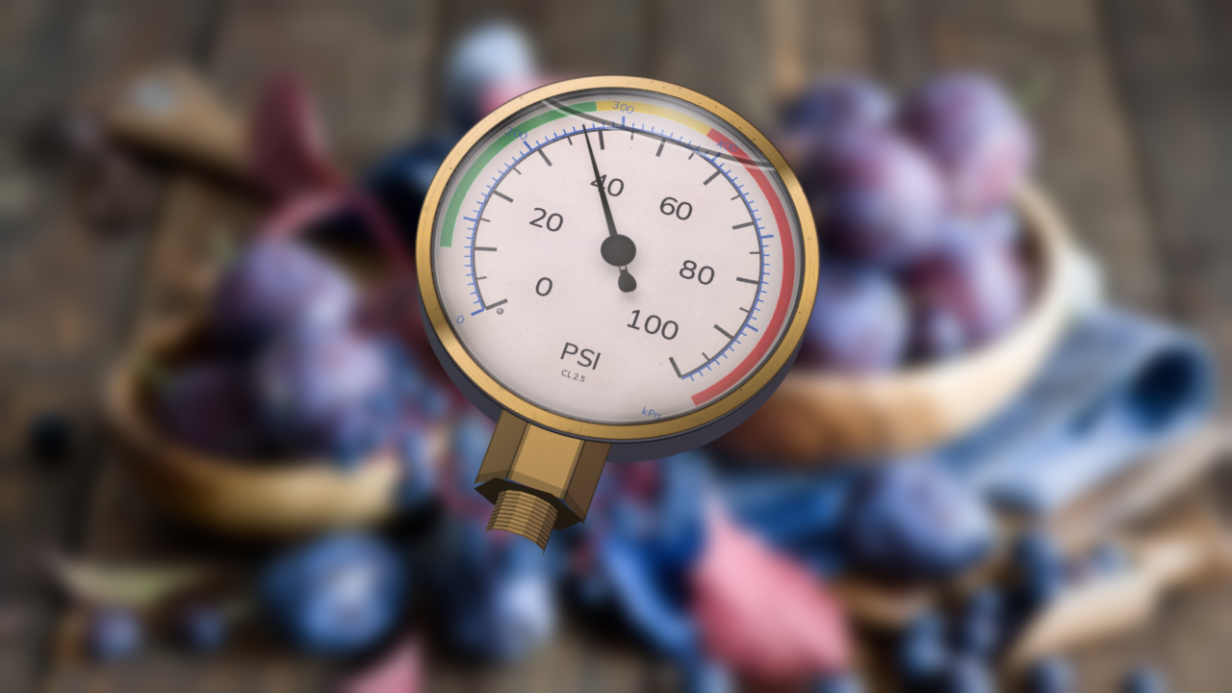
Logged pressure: 37.5 psi
